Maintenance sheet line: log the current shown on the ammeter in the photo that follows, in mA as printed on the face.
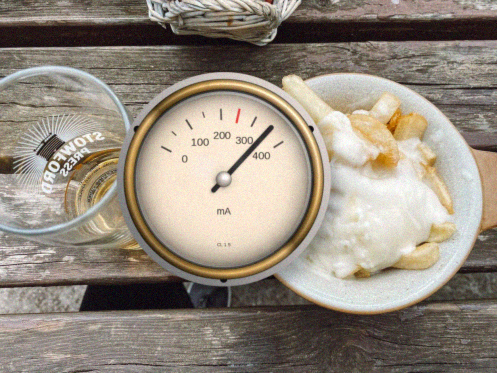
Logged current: 350 mA
